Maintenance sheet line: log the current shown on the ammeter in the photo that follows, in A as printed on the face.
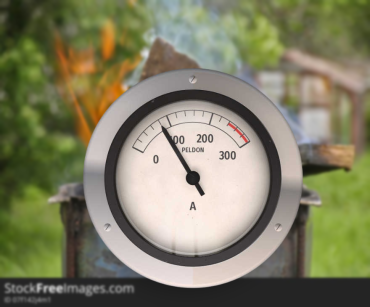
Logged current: 80 A
